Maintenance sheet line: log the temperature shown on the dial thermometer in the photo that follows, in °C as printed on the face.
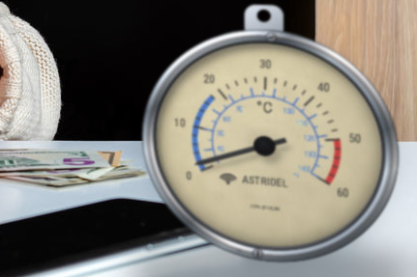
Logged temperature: 2 °C
